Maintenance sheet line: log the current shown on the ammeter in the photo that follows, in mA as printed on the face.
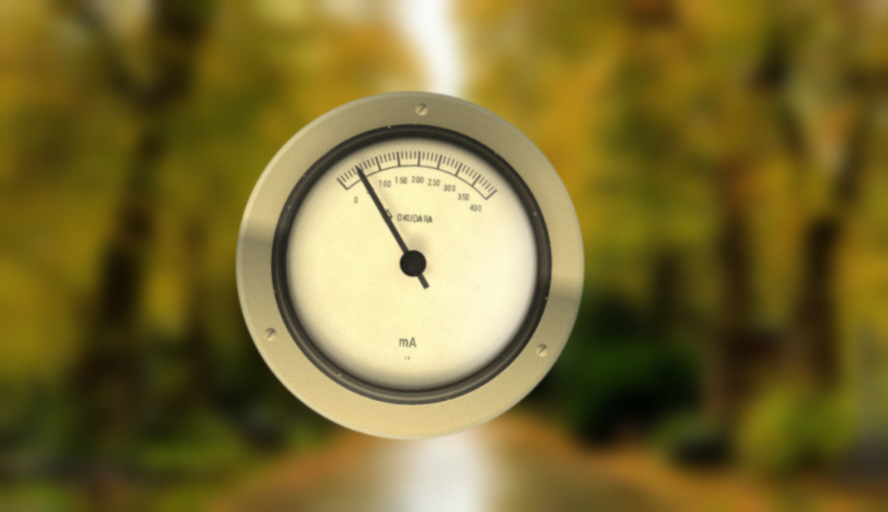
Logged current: 50 mA
